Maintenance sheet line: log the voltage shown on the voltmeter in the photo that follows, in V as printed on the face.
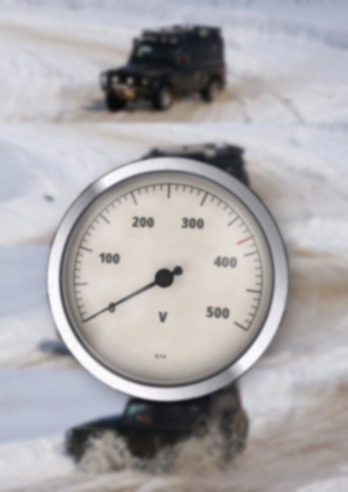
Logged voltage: 0 V
